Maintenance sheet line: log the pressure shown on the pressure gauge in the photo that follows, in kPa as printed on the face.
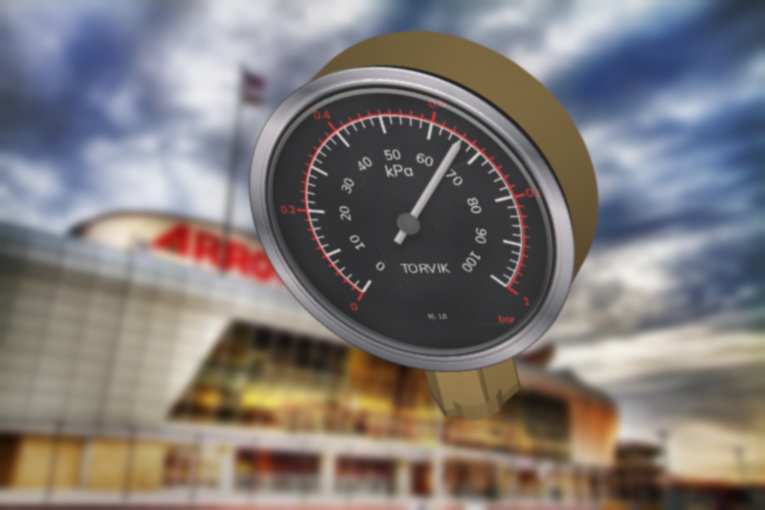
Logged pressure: 66 kPa
